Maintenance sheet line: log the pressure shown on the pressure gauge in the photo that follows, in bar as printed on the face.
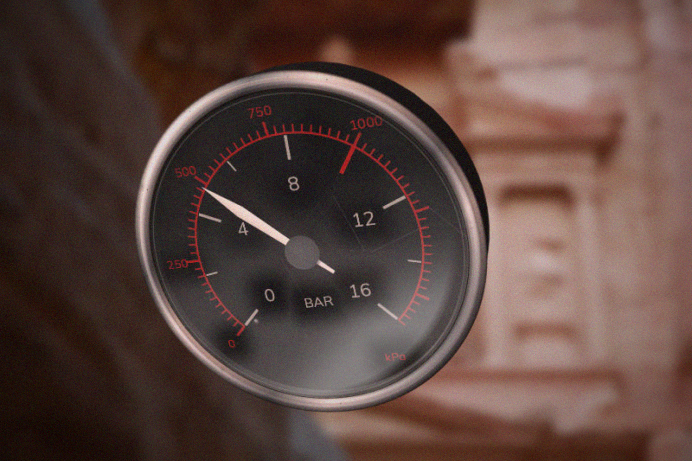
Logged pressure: 5 bar
